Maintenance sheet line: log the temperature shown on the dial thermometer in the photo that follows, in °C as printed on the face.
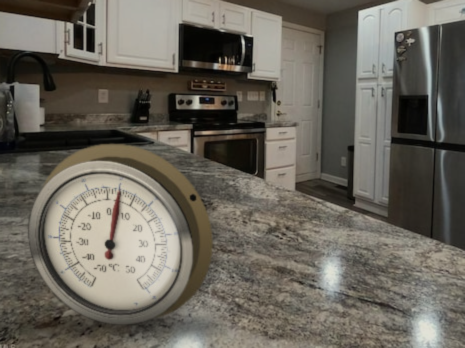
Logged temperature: 5 °C
